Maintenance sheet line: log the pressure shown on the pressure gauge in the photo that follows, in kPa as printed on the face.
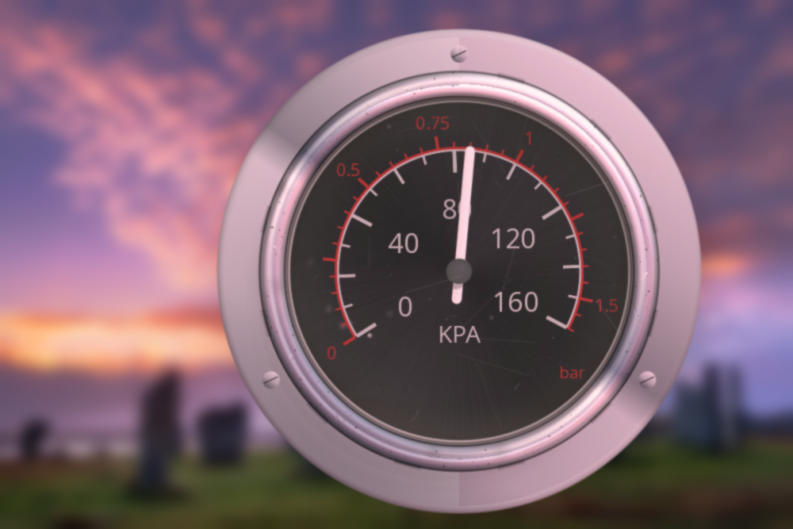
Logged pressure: 85 kPa
